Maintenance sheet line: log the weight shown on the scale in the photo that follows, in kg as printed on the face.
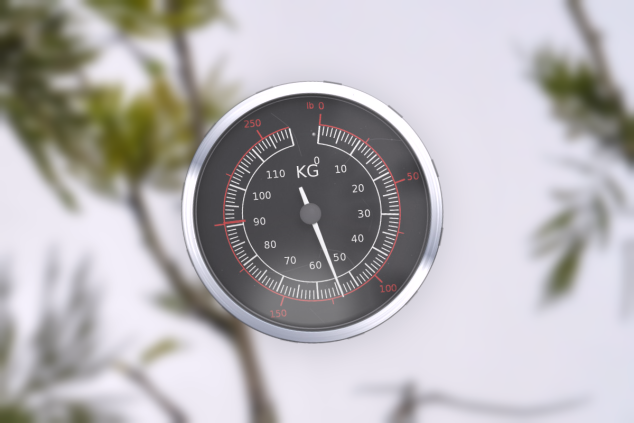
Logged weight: 54 kg
